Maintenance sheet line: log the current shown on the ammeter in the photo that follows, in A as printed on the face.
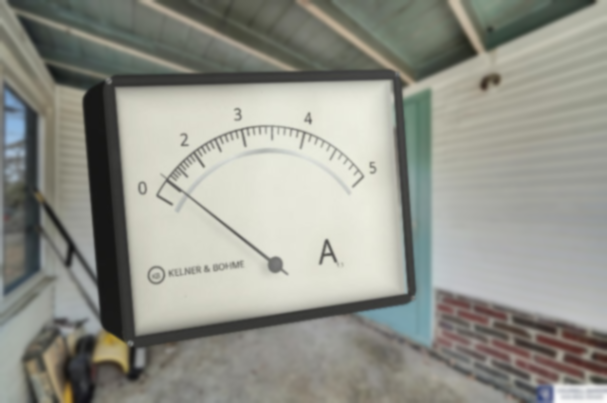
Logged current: 1 A
